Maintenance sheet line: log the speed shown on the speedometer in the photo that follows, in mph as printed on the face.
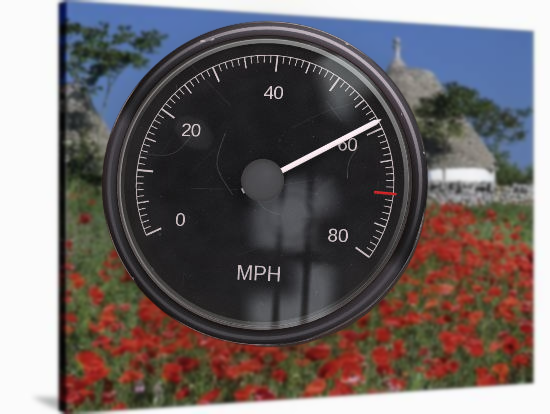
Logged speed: 59 mph
